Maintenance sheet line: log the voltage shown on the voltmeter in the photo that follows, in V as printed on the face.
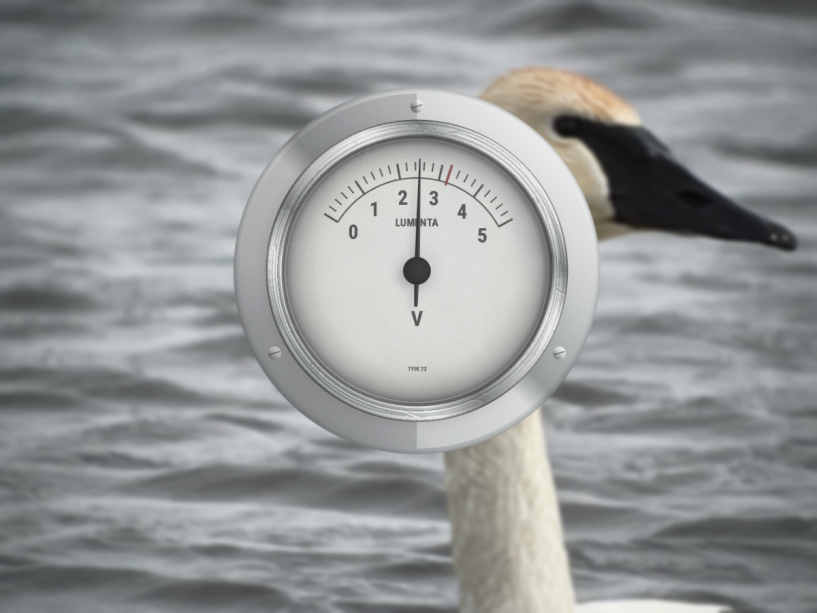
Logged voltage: 2.5 V
